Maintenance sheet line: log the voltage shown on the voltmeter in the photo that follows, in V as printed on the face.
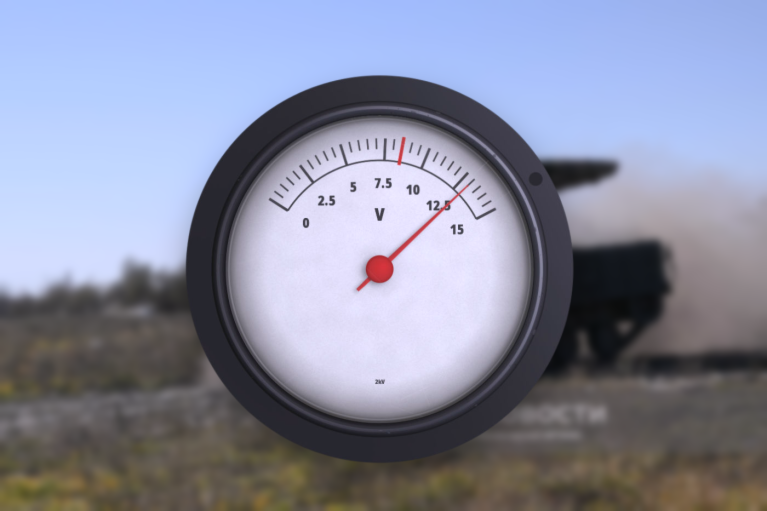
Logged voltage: 13 V
